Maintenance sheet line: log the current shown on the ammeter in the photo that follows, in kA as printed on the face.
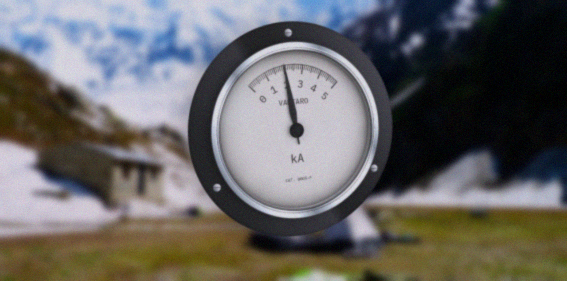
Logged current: 2 kA
